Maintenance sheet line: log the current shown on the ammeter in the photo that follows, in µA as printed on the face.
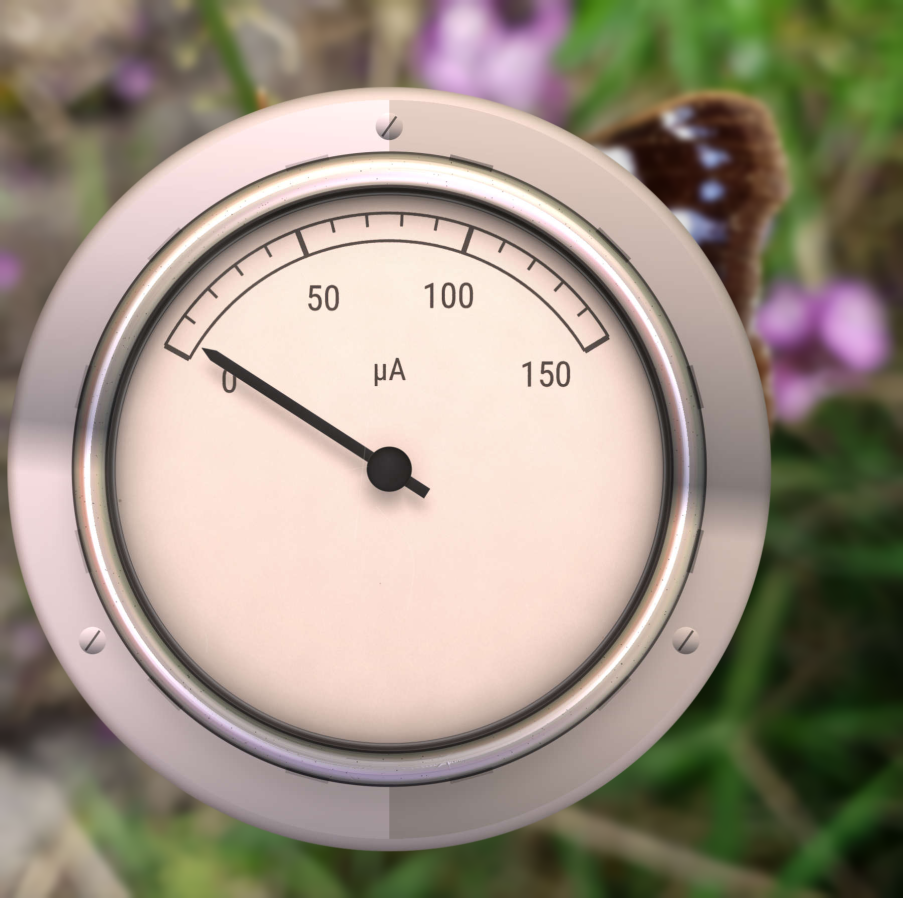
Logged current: 5 µA
